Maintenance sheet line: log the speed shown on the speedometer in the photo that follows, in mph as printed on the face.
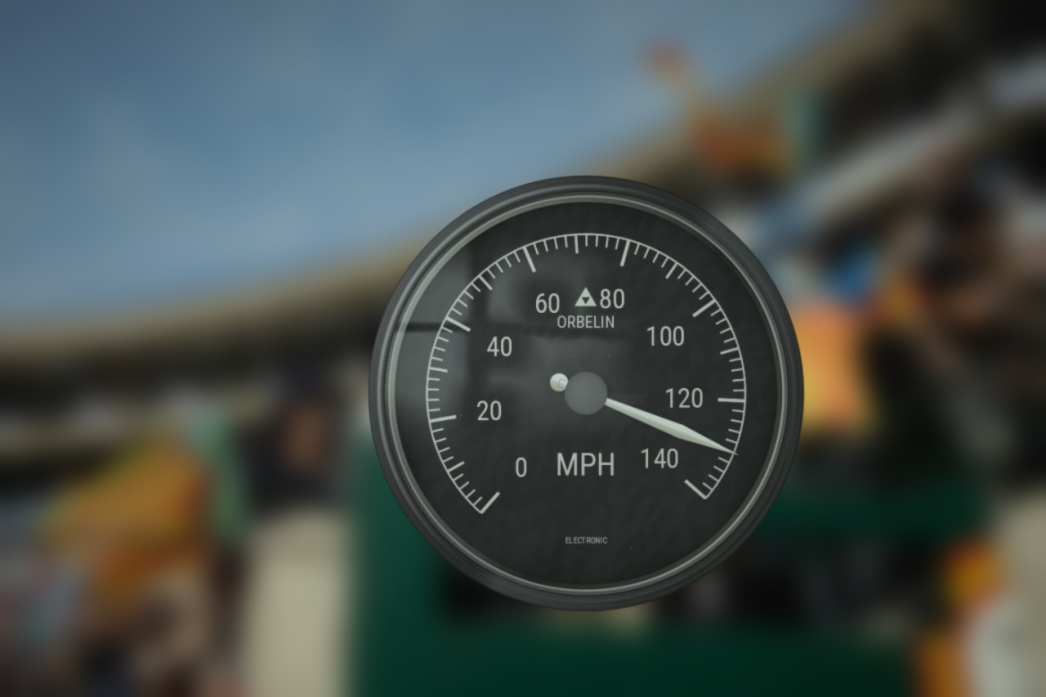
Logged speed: 130 mph
